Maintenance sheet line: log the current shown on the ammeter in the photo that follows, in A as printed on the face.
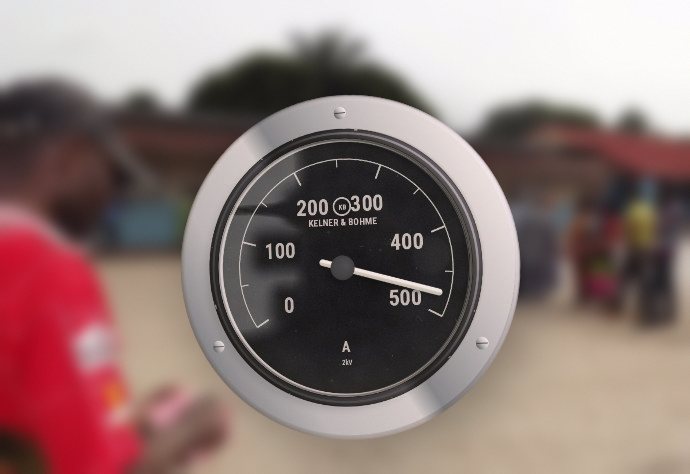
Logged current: 475 A
